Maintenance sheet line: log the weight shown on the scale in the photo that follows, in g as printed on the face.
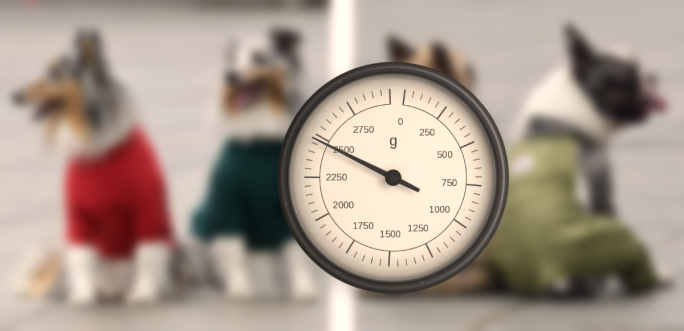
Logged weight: 2475 g
